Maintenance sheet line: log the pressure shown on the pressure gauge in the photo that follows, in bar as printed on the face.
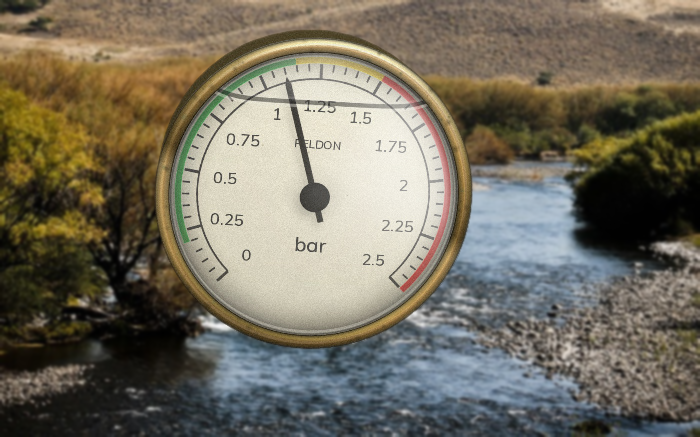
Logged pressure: 1.1 bar
